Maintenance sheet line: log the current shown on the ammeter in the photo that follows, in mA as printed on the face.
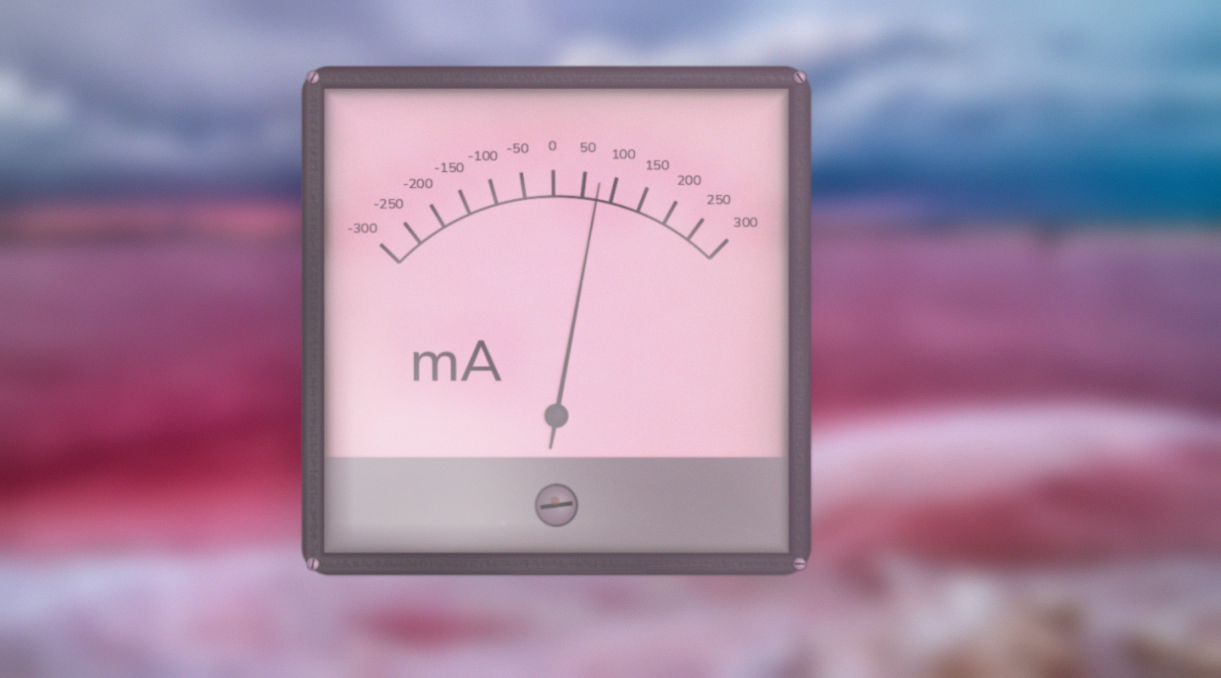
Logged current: 75 mA
